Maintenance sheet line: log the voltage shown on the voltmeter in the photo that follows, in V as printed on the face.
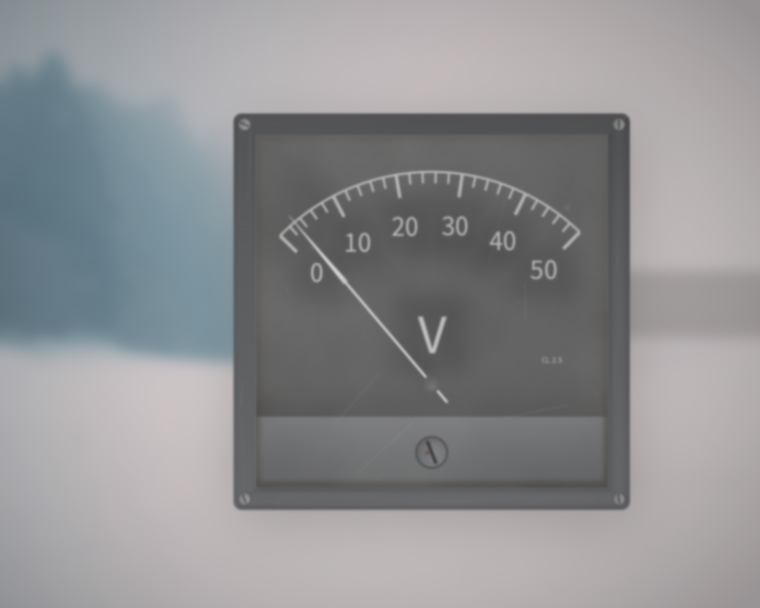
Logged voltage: 3 V
